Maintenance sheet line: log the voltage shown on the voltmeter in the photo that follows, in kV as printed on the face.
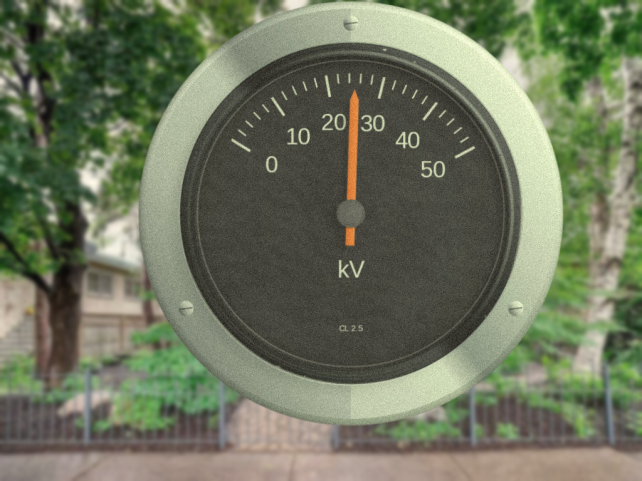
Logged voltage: 25 kV
